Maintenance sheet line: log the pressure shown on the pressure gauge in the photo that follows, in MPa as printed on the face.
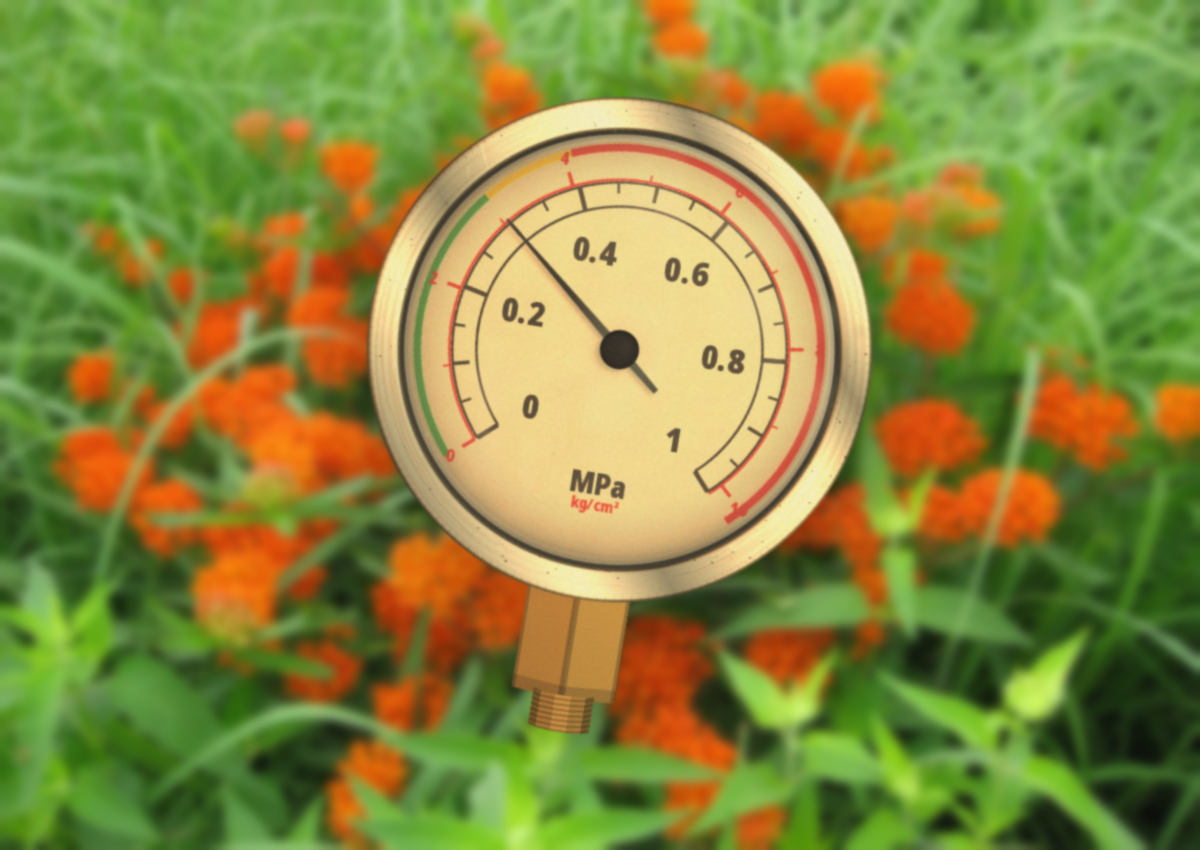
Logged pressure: 0.3 MPa
